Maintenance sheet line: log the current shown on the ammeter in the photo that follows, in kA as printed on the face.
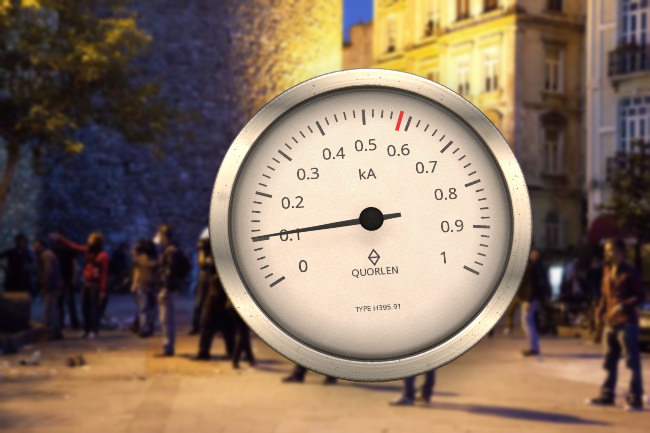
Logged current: 0.1 kA
